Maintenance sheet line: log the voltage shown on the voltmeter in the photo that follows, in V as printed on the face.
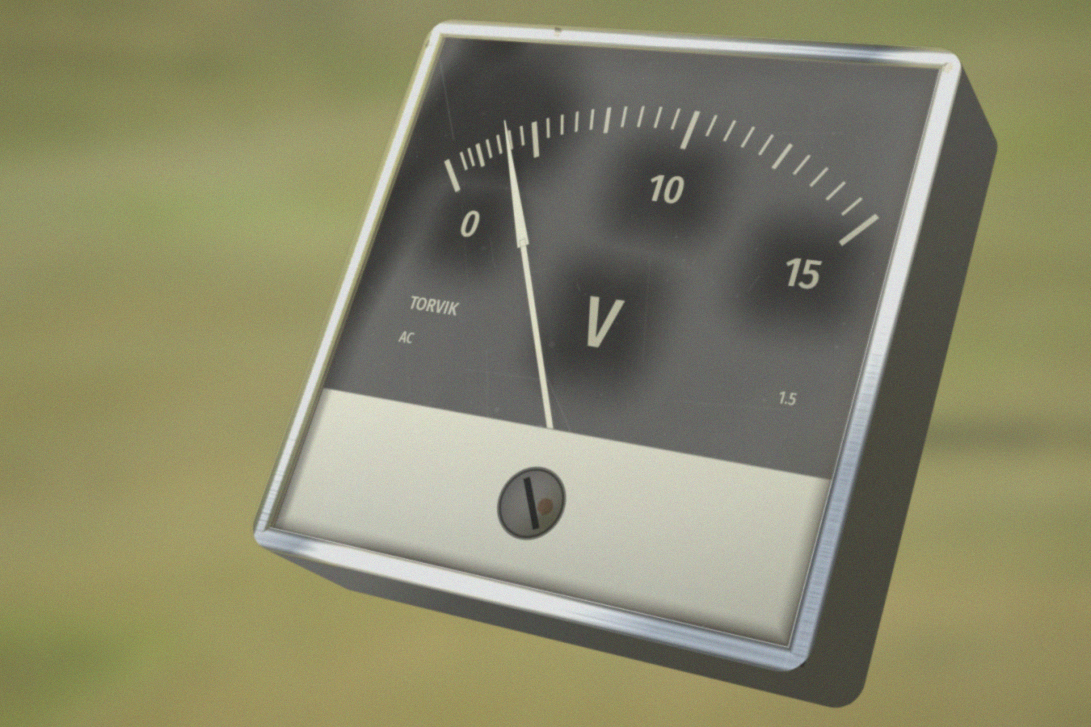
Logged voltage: 4 V
